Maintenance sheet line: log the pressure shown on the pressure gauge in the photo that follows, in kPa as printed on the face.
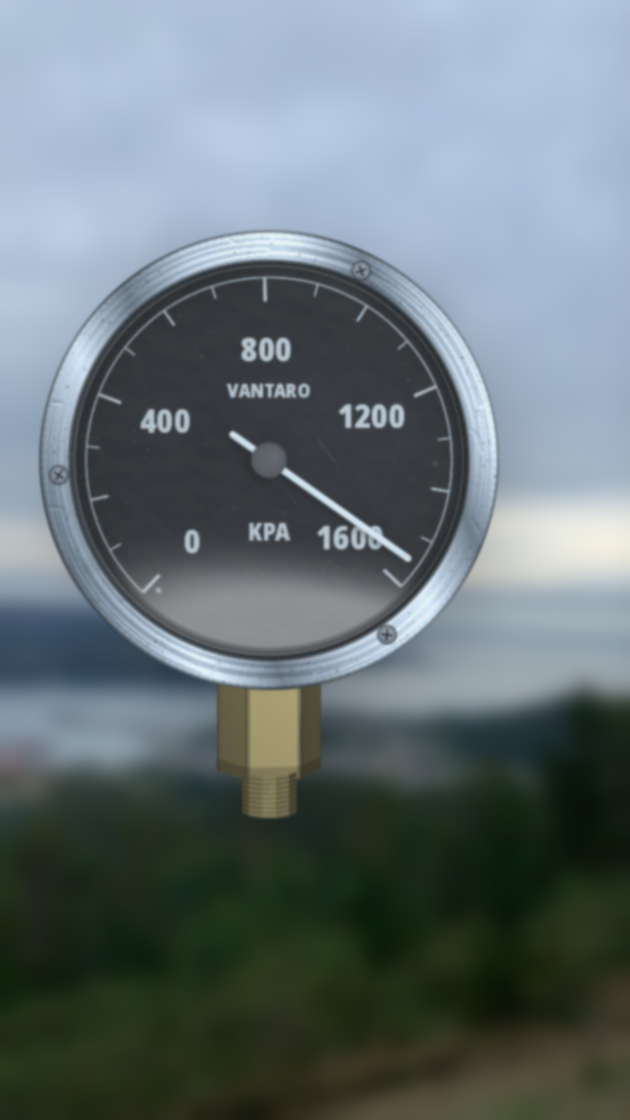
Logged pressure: 1550 kPa
